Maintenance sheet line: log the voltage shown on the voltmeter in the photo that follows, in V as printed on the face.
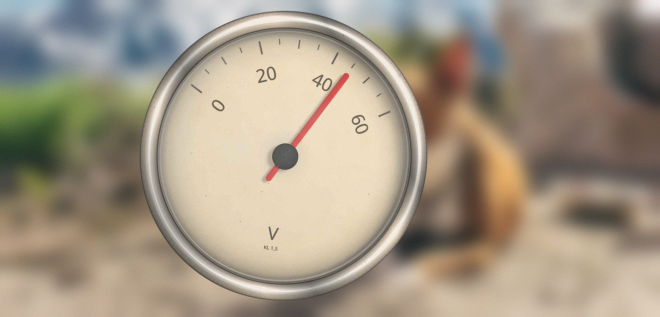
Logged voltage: 45 V
